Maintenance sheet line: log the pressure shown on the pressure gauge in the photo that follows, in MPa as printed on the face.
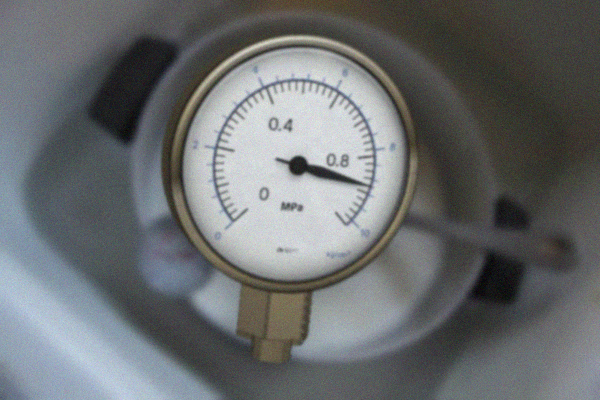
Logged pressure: 0.88 MPa
